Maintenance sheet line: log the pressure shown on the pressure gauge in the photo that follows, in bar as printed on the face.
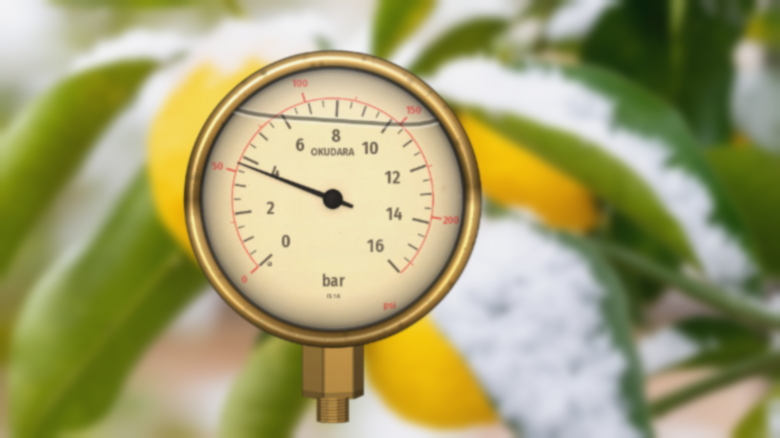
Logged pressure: 3.75 bar
